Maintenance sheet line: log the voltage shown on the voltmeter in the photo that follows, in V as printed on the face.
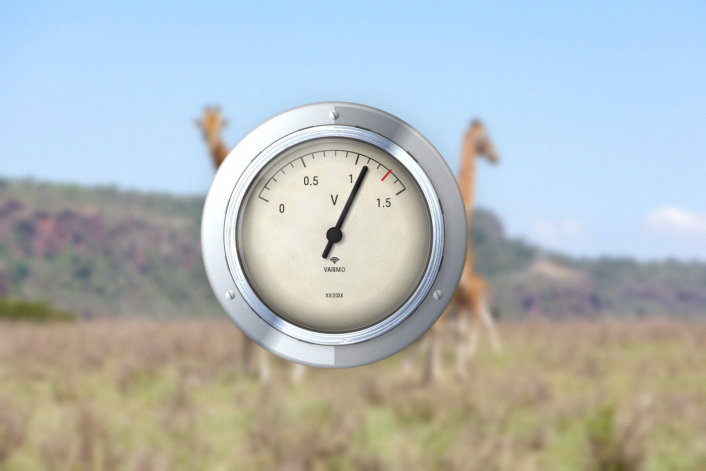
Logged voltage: 1.1 V
